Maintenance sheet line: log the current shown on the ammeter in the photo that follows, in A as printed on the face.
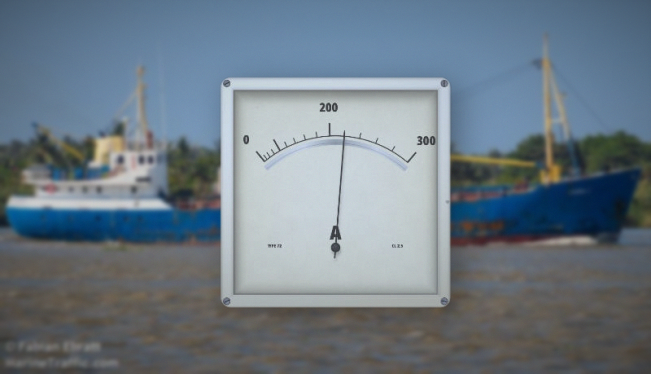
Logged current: 220 A
